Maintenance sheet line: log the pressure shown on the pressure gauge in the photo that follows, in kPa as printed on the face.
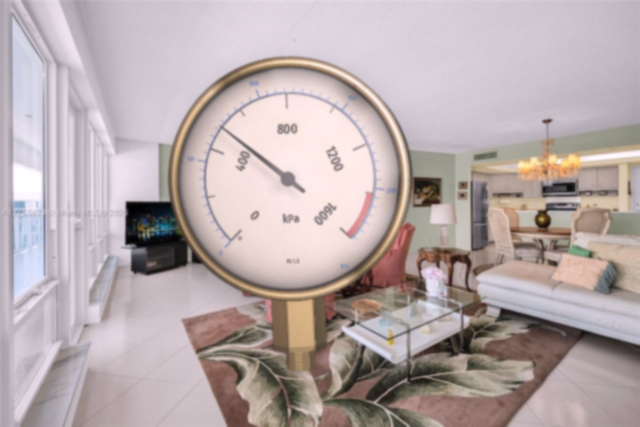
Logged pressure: 500 kPa
